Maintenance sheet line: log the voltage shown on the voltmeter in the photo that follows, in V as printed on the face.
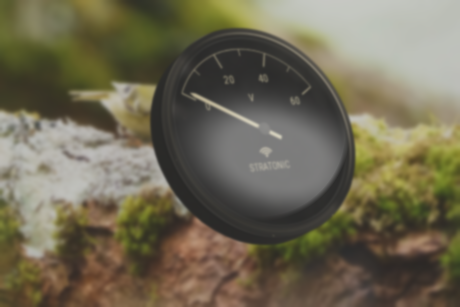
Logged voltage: 0 V
